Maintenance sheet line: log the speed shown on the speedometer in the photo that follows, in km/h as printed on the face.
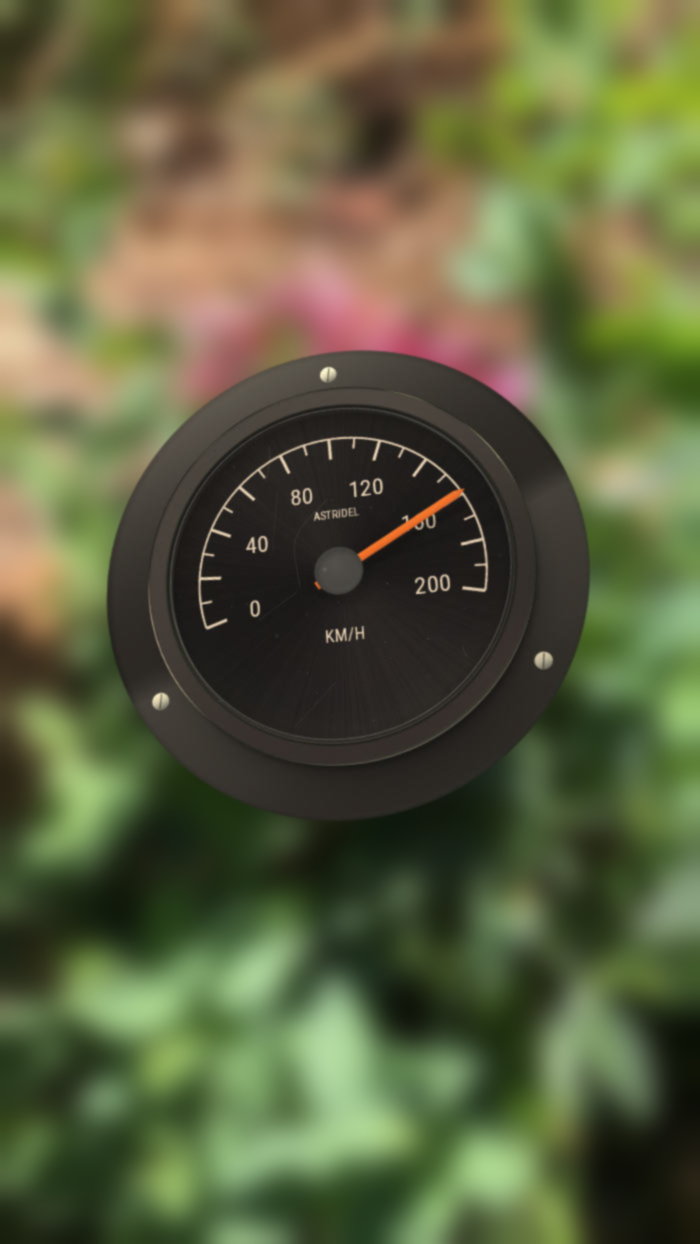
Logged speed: 160 km/h
